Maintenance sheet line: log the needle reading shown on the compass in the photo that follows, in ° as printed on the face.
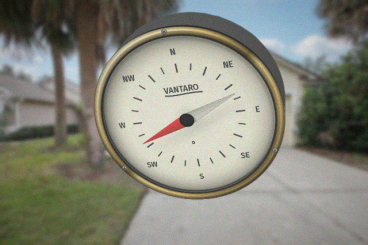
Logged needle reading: 247.5 °
